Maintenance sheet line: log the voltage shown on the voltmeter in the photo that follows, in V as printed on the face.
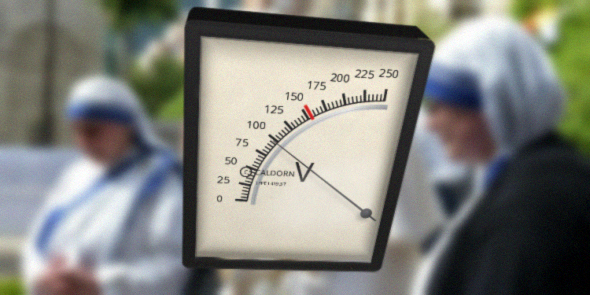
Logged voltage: 100 V
